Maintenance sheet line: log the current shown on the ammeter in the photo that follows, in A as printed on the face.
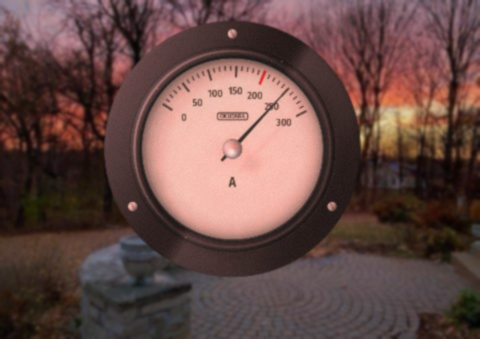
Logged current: 250 A
